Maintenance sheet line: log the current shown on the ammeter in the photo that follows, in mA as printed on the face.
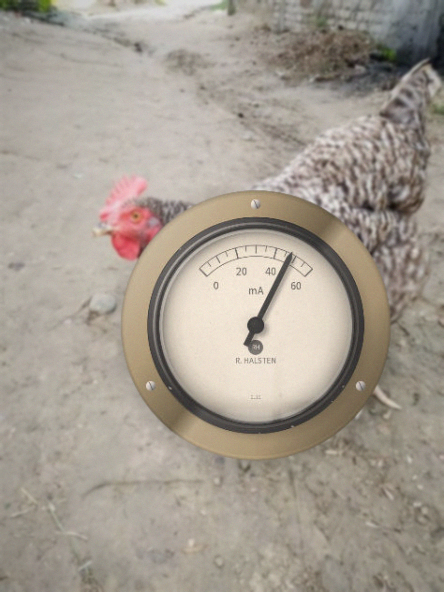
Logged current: 47.5 mA
